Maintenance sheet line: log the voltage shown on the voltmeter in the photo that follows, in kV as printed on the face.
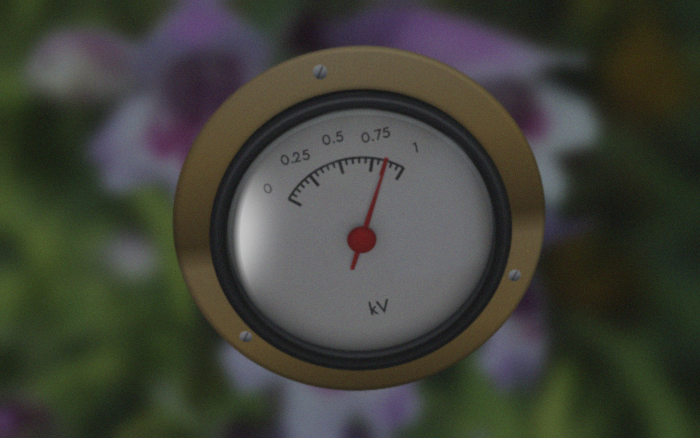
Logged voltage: 0.85 kV
